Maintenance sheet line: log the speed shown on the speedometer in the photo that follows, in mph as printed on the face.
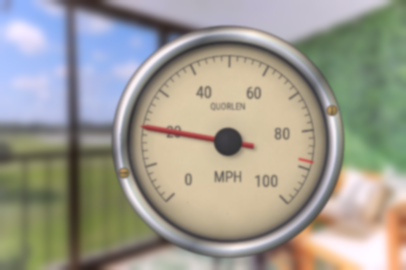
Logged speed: 20 mph
